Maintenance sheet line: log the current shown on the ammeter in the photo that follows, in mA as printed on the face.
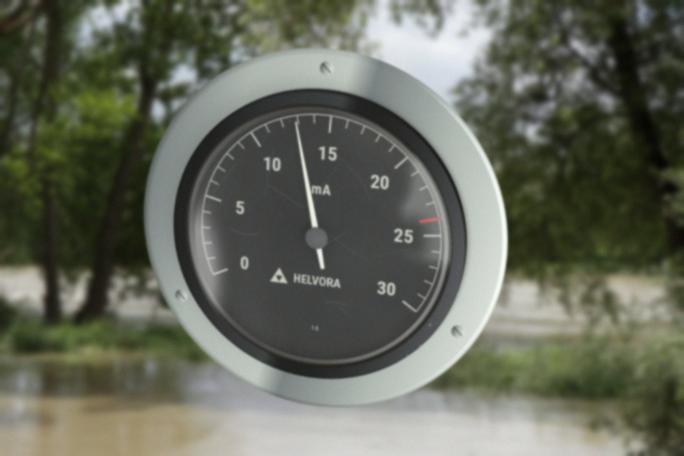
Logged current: 13 mA
